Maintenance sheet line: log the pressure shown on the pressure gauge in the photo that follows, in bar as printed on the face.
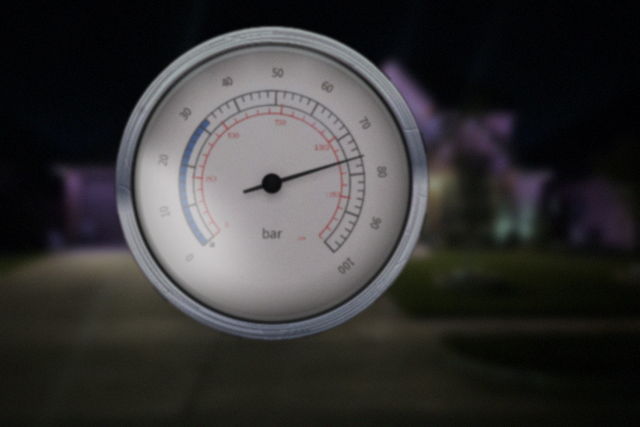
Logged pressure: 76 bar
